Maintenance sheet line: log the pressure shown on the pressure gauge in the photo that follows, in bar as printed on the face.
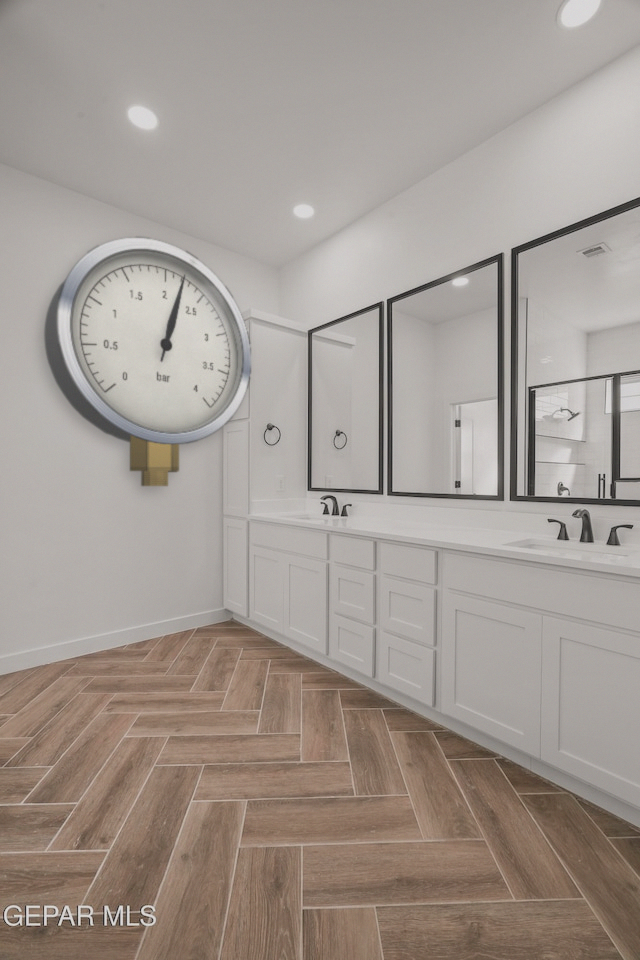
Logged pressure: 2.2 bar
